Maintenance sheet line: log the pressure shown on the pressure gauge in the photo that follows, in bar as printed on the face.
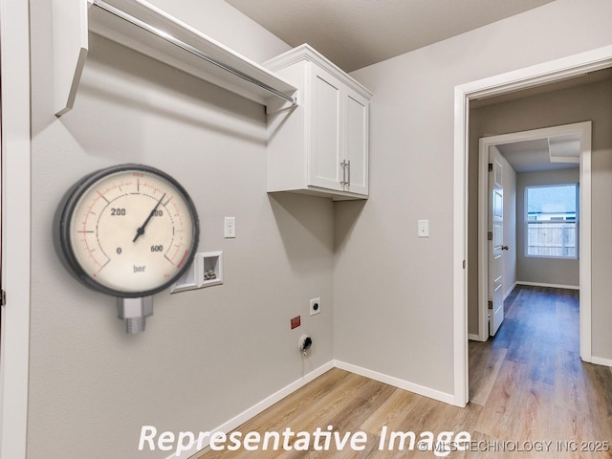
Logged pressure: 375 bar
